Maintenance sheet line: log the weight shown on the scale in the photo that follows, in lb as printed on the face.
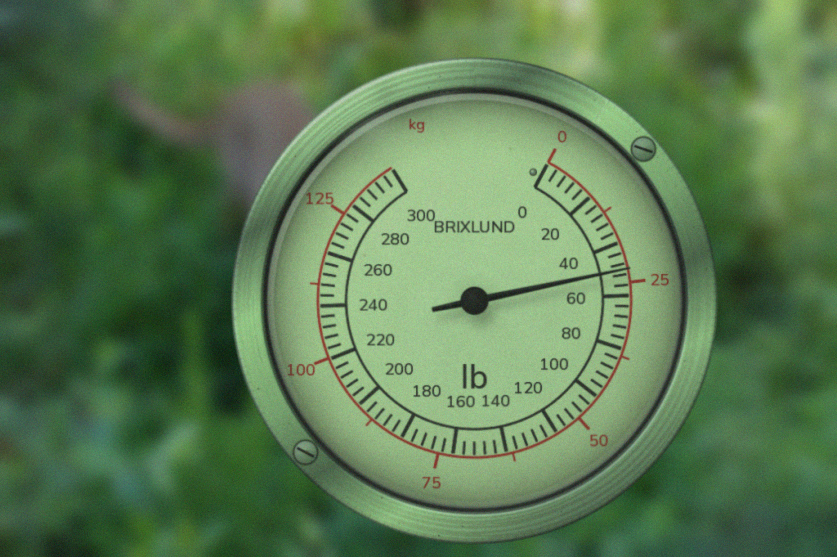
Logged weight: 50 lb
